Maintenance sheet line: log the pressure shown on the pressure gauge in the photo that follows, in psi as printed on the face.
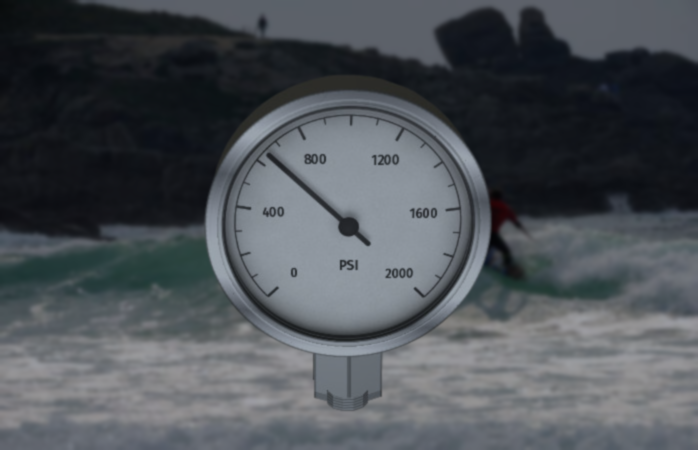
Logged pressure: 650 psi
